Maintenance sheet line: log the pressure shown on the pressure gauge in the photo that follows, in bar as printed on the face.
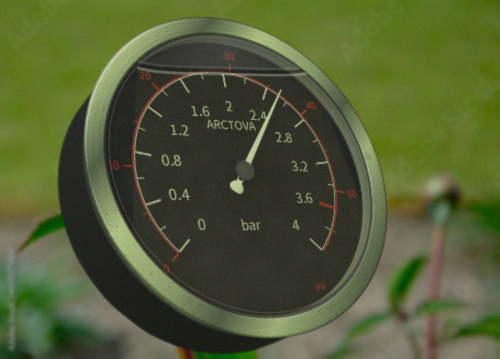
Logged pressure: 2.5 bar
